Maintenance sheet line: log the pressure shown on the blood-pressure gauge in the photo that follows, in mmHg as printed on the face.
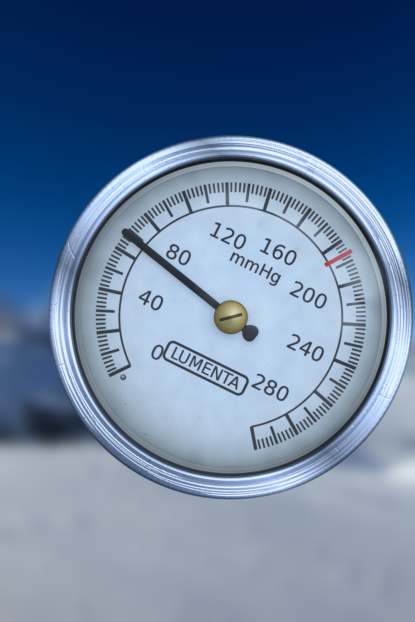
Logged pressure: 68 mmHg
